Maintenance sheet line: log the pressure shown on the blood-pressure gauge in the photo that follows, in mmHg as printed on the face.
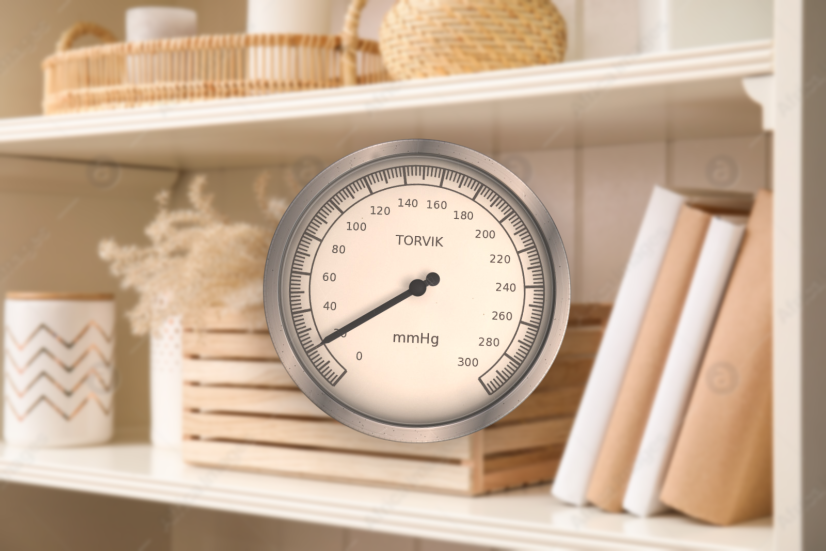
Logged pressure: 20 mmHg
